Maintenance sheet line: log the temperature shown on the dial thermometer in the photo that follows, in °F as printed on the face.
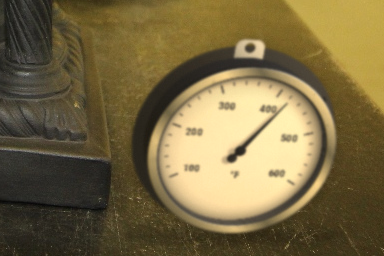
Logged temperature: 420 °F
